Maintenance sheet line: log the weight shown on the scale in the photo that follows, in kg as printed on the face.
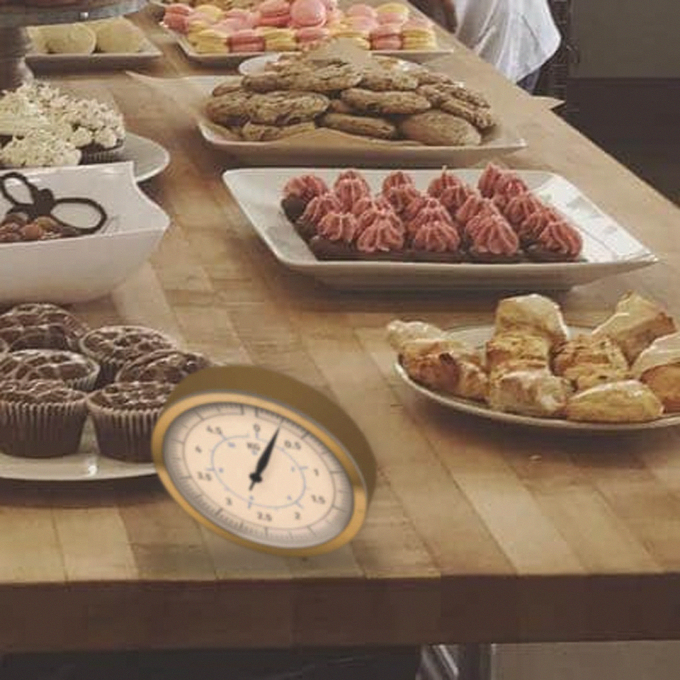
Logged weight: 0.25 kg
